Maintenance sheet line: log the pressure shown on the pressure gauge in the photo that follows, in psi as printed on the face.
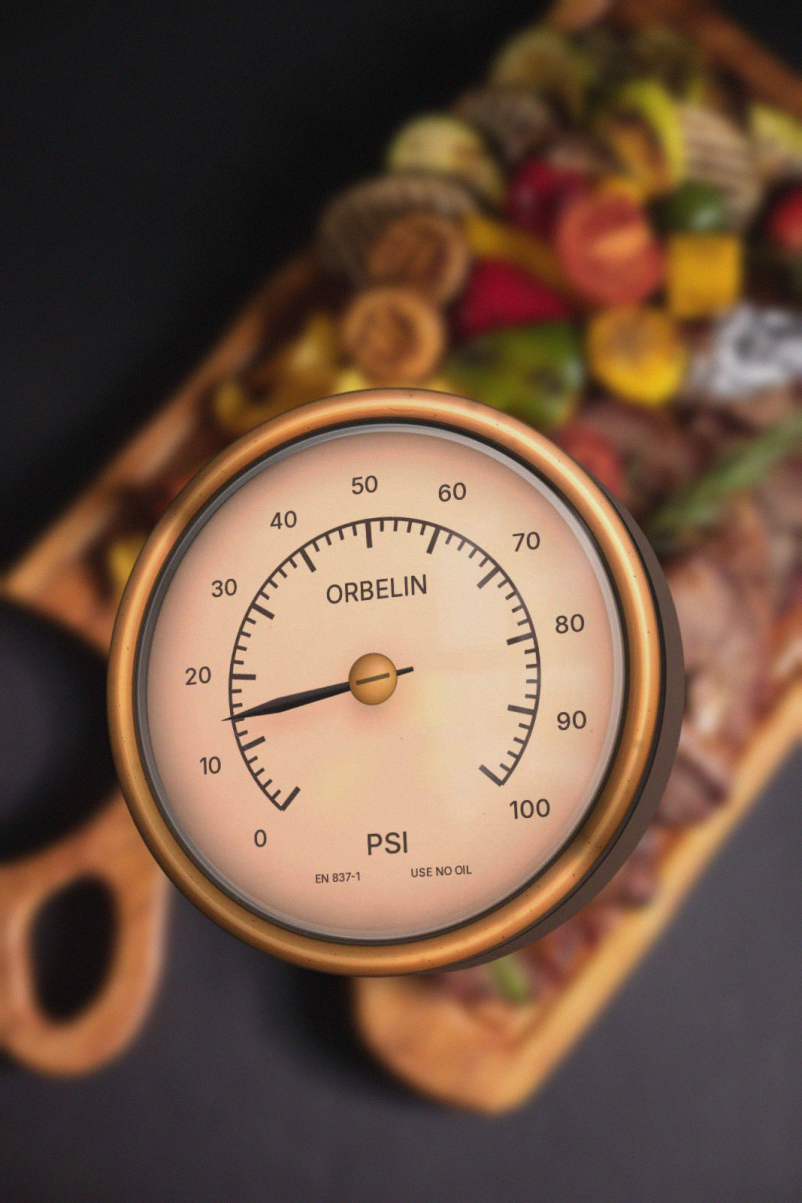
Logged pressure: 14 psi
